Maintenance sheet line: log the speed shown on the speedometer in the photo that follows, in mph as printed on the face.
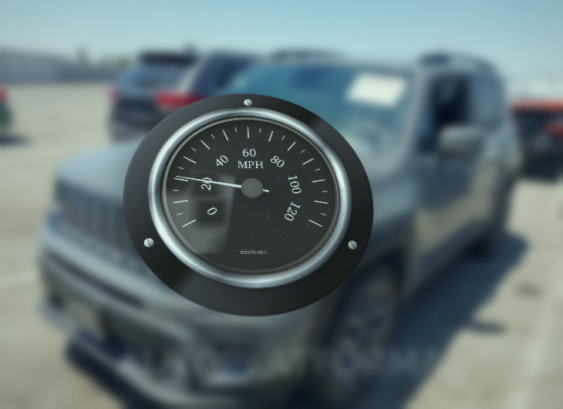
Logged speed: 20 mph
